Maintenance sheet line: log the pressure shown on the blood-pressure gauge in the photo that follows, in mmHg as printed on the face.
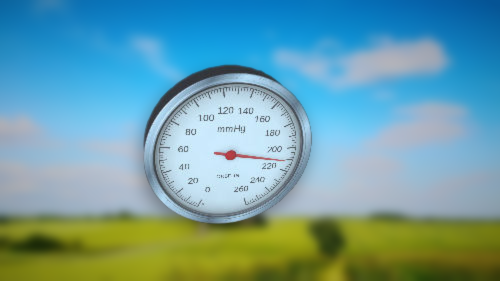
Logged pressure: 210 mmHg
